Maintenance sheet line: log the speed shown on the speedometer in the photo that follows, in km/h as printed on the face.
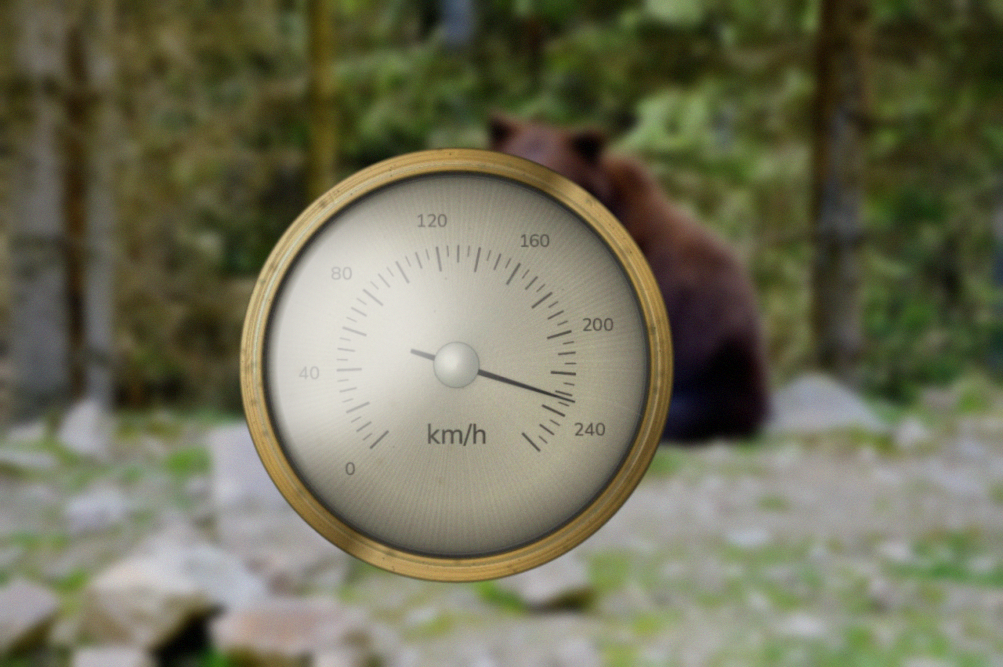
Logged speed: 232.5 km/h
